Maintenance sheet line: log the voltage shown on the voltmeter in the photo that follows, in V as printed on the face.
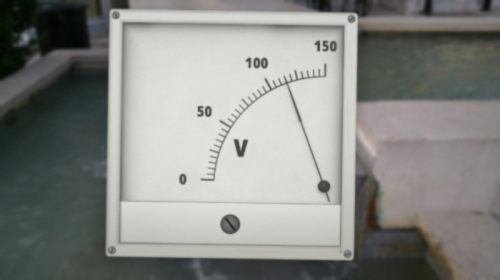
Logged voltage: 115 V
